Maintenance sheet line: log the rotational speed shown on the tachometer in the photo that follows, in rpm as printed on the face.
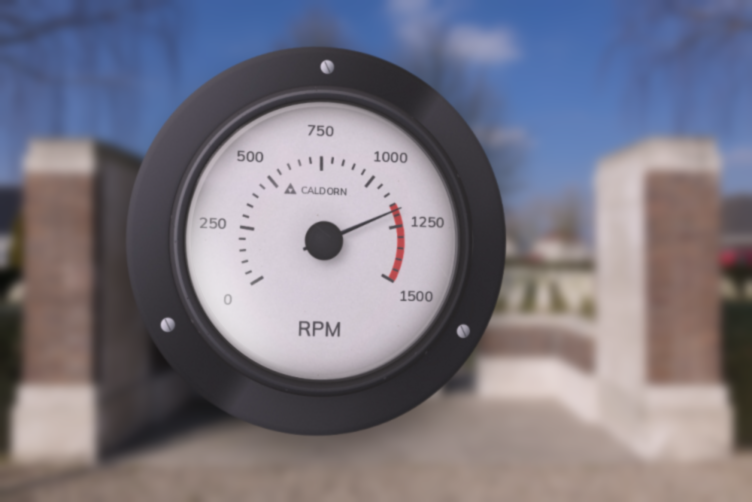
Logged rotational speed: 1175 rpm
